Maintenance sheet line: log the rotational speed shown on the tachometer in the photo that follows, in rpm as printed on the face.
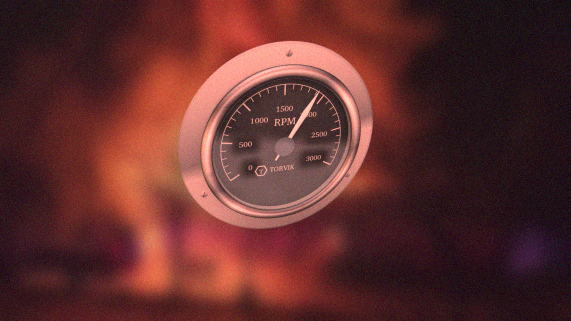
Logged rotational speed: 1900 rpm
